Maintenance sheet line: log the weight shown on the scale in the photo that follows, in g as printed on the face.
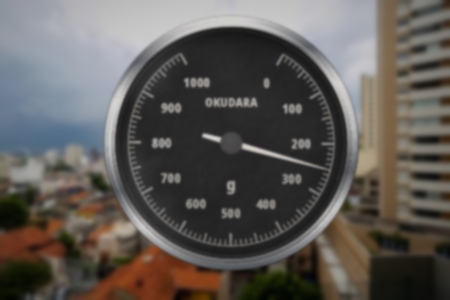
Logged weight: 250 g
